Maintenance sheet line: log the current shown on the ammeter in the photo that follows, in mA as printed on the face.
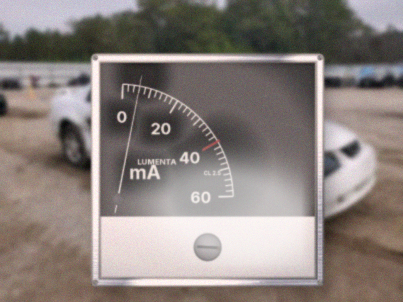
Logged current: 6 mA
